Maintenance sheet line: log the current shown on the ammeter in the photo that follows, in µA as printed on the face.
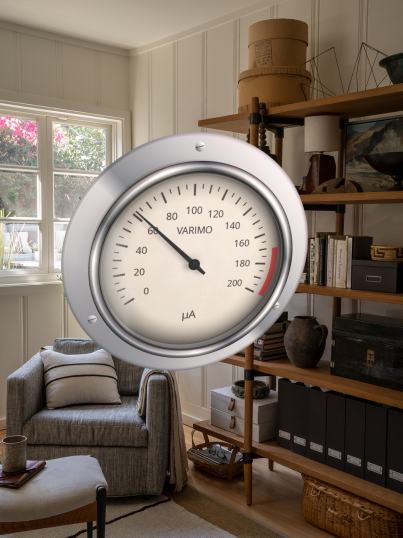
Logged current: 62.5 µA
